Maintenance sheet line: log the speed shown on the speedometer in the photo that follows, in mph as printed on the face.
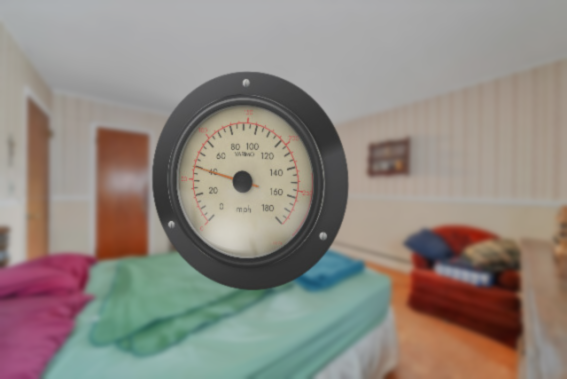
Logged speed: 40 mph
